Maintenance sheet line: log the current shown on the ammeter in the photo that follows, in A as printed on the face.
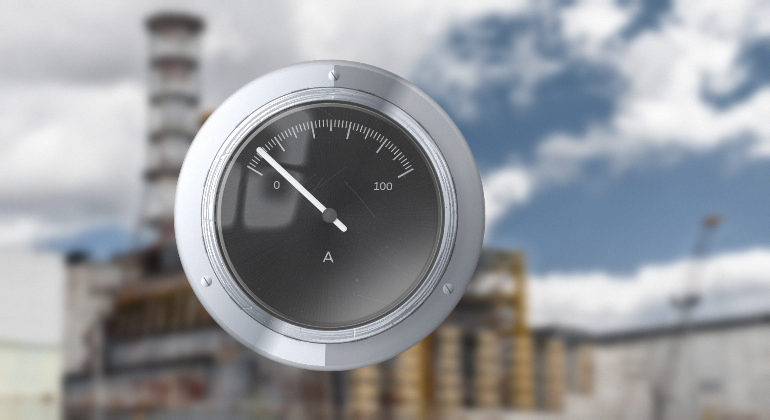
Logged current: 10 A
